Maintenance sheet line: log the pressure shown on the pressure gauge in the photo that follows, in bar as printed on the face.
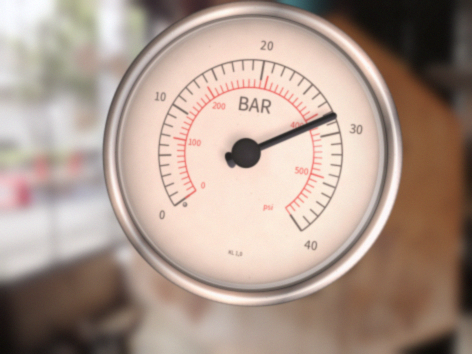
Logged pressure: 28.5 bar
